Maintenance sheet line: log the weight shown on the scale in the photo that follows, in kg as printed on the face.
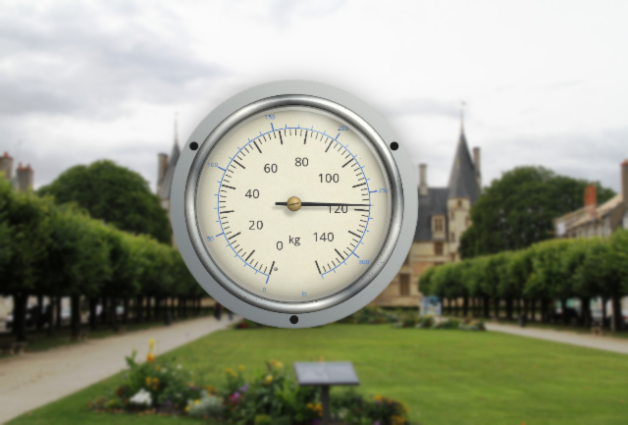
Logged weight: 118 kg
